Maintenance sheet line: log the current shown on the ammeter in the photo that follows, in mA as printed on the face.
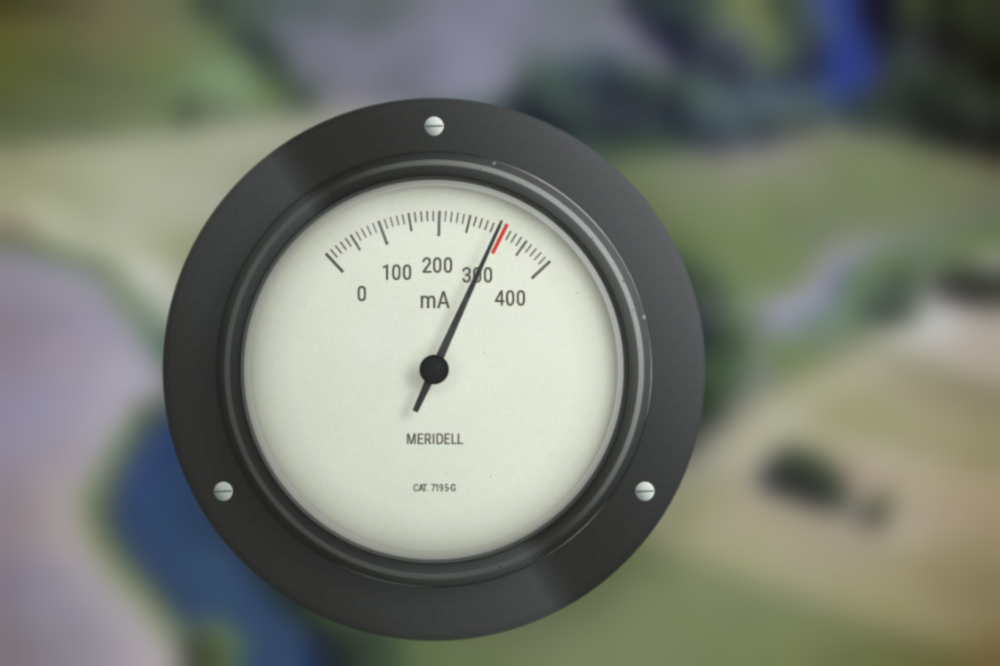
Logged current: 300 mA
